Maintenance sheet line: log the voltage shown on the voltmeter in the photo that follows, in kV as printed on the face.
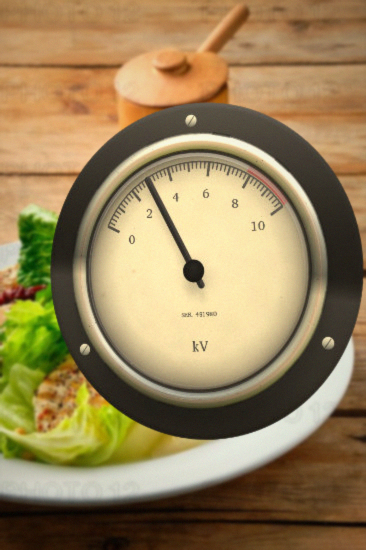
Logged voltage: 3 kV
